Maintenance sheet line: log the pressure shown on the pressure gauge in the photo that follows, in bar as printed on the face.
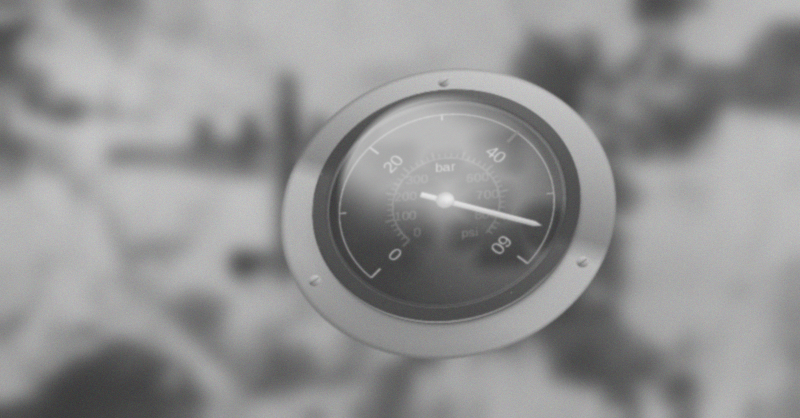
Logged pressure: 55 bar
